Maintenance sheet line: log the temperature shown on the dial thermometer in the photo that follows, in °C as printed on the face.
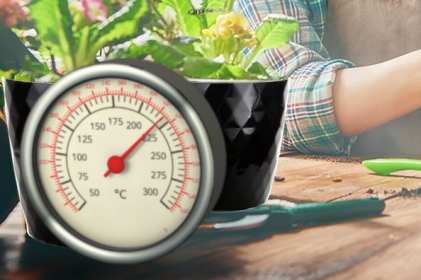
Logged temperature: 220 °C
